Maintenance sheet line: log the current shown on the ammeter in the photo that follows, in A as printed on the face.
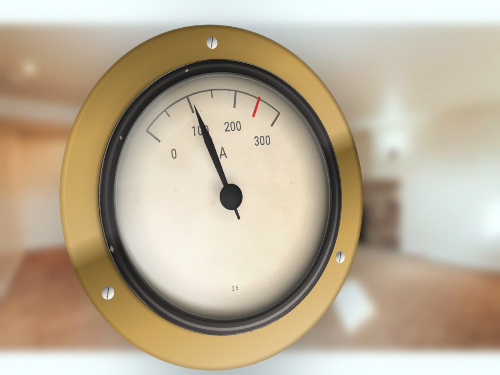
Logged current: 100 A
